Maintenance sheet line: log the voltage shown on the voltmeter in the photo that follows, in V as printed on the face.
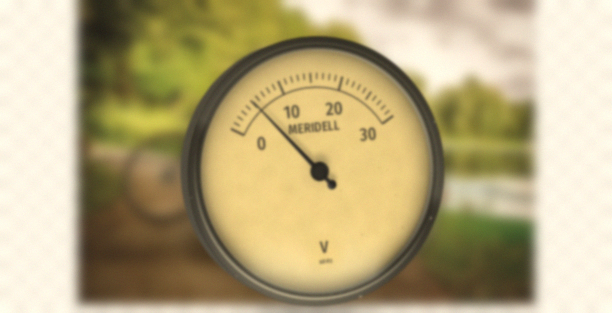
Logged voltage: 5 V
